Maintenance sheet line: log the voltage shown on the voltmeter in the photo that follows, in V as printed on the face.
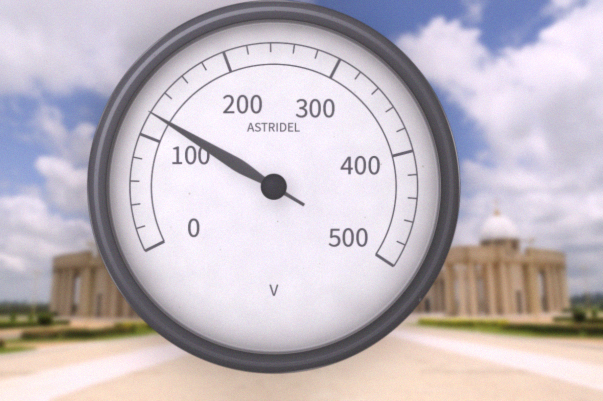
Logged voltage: 120 V
